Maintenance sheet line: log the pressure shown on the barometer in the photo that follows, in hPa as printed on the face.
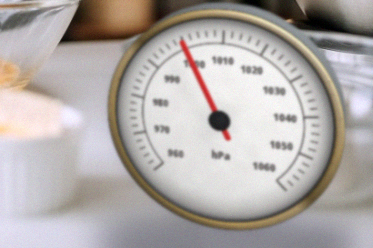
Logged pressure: 1000 hPa
